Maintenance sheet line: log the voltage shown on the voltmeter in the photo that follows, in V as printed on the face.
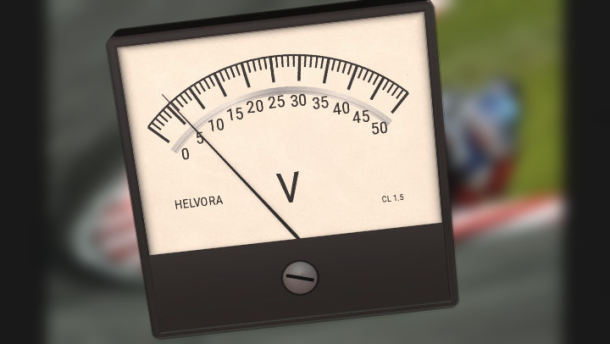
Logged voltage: 6 V
